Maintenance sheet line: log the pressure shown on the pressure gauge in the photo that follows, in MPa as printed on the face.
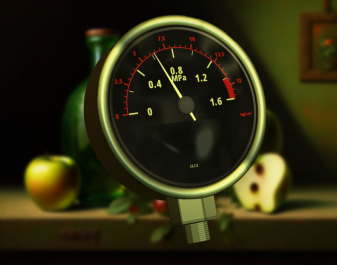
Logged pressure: 0.6 MPa
